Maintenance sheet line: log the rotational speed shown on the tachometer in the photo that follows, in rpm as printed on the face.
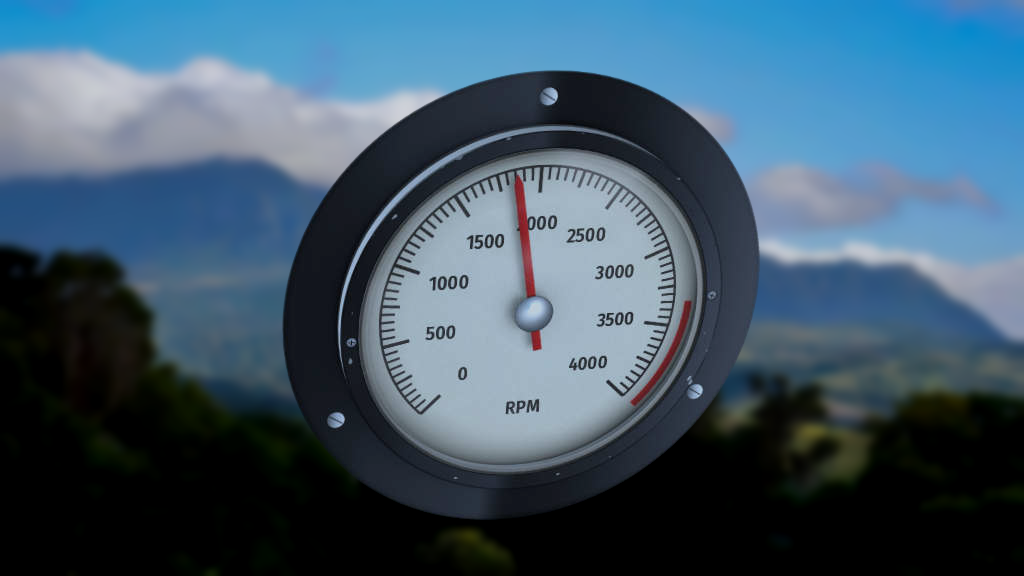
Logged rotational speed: 1850 rpm
